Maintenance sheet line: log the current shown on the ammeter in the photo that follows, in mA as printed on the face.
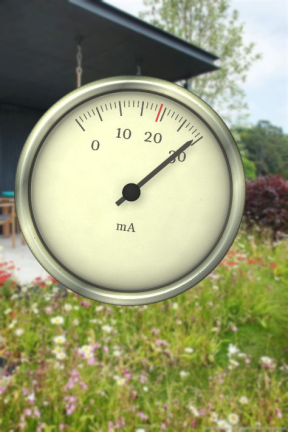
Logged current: 29 mA
